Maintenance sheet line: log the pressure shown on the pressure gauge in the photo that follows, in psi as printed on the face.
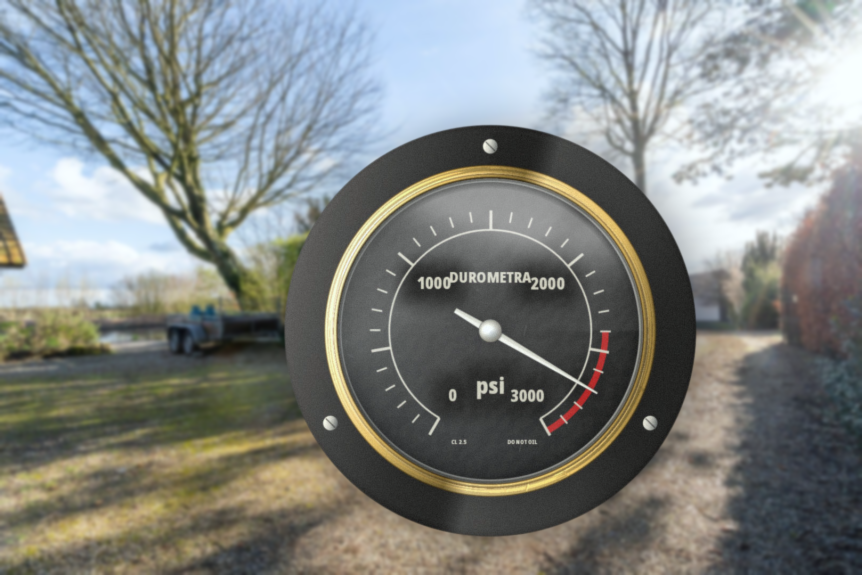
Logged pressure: 2700 psi
